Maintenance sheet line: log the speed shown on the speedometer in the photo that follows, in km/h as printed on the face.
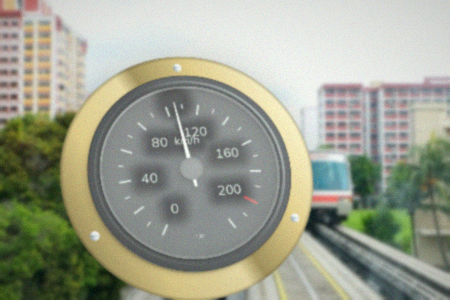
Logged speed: 105 km/h
